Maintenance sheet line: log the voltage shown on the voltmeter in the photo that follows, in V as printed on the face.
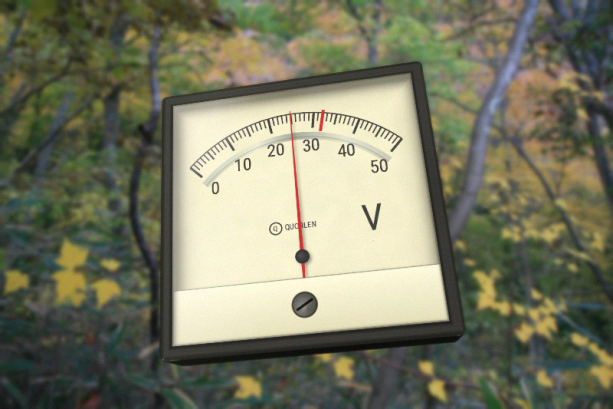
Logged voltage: 25 V
